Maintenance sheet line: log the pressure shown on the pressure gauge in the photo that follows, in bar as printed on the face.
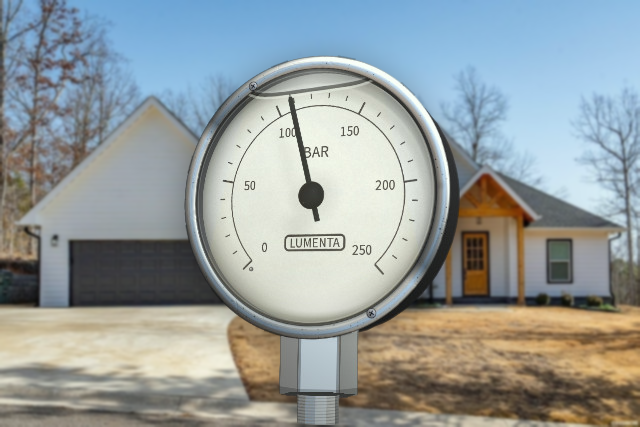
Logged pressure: 110 bar
